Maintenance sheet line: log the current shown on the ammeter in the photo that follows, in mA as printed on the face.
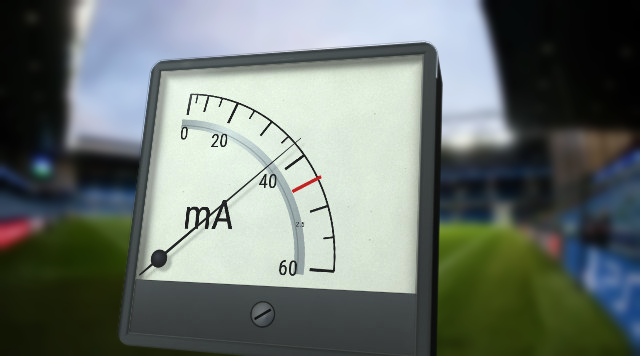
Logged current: 37.5 mA
